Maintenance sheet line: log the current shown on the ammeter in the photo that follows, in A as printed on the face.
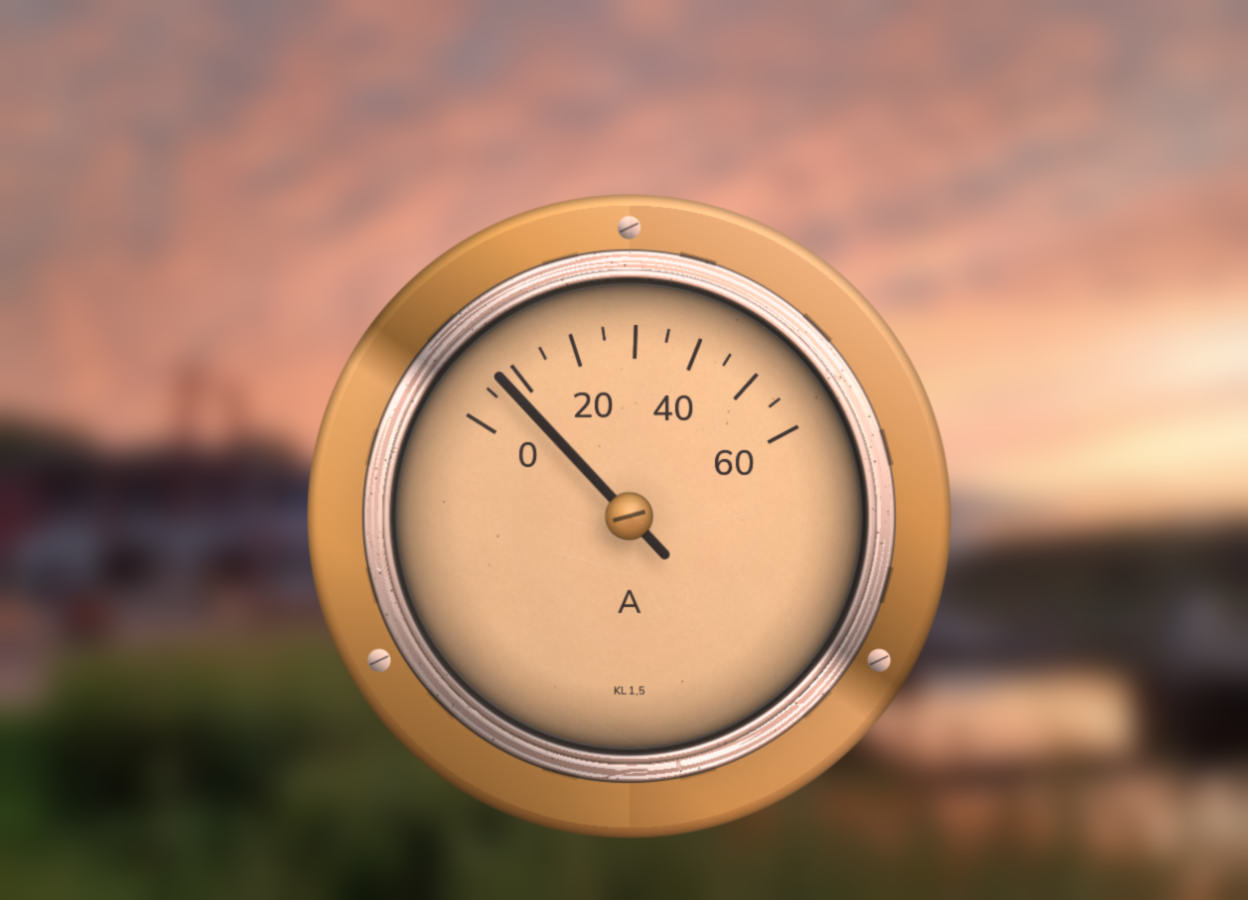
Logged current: 7.5 A
